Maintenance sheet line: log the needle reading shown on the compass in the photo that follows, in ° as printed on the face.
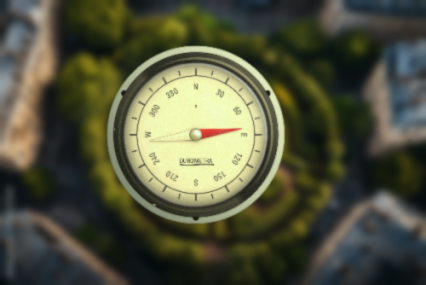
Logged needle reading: 82.5 °
